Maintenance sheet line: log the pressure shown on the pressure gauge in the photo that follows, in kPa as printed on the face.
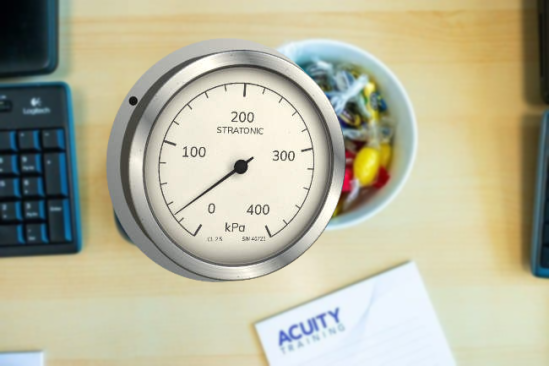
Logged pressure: 30 kPa
